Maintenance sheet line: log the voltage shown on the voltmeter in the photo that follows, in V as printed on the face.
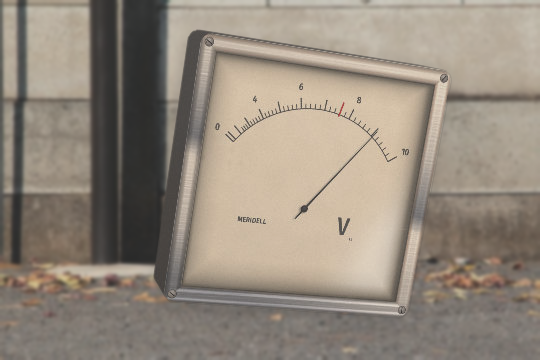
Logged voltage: 9 V
